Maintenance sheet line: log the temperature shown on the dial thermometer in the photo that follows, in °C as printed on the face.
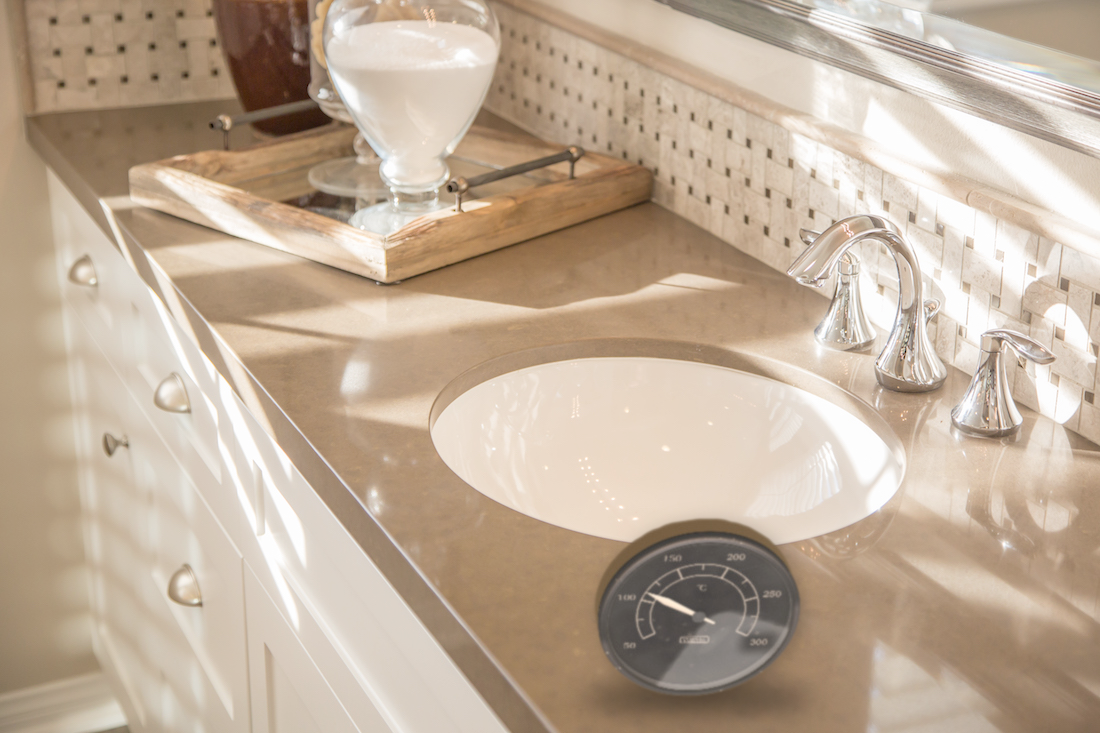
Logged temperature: 112.5 °C
